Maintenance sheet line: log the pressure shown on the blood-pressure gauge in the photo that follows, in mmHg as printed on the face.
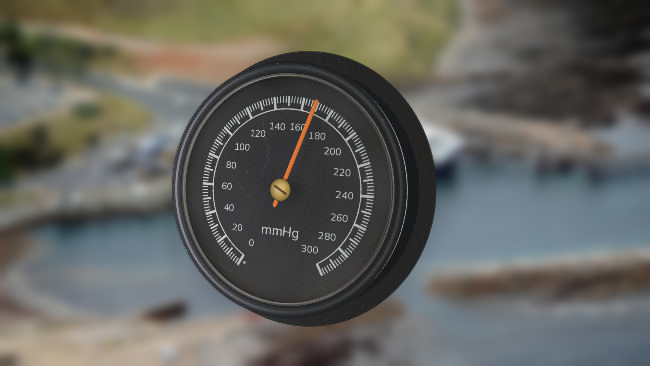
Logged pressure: 170 mmHg
